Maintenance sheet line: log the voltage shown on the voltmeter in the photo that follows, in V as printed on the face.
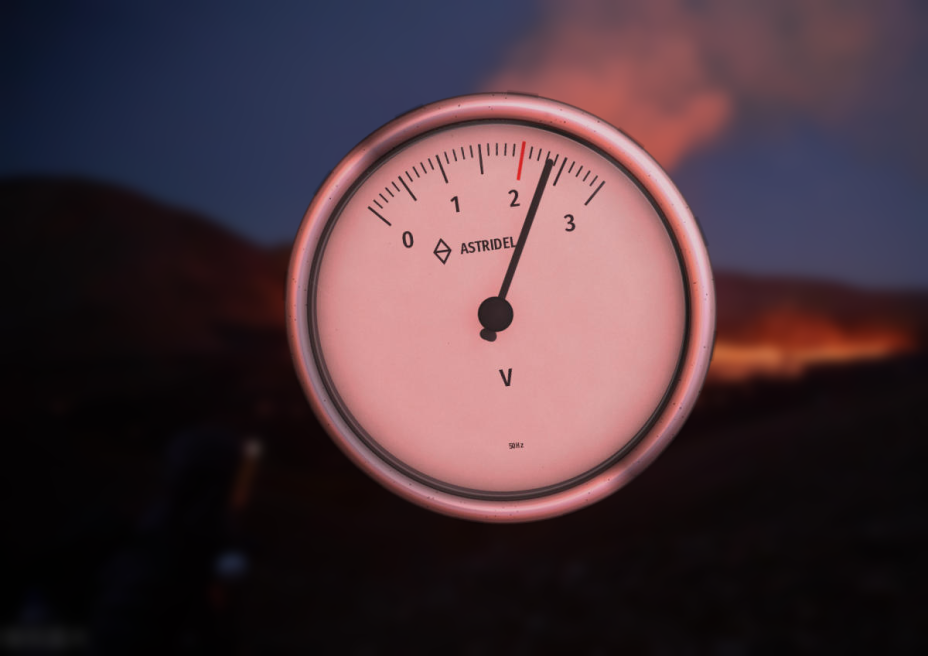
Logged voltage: 2.35 V
